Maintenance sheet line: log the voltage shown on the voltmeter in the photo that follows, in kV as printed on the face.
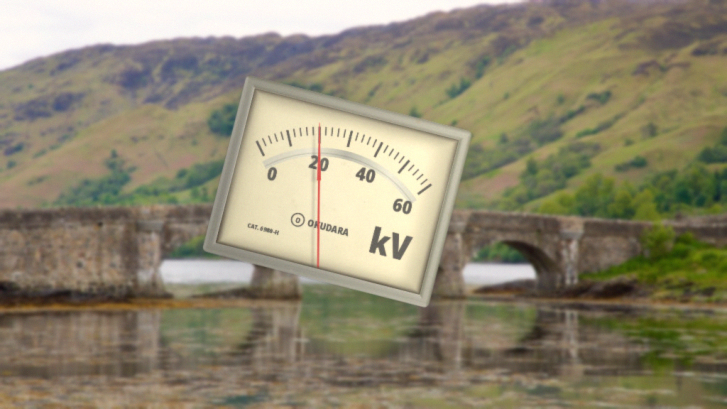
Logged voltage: 20 kV
